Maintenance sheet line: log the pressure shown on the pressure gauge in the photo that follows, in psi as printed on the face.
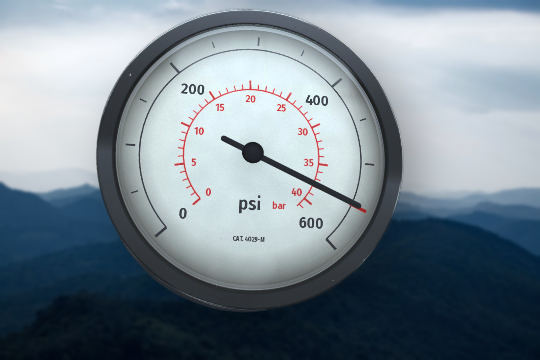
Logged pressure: 550 psi
